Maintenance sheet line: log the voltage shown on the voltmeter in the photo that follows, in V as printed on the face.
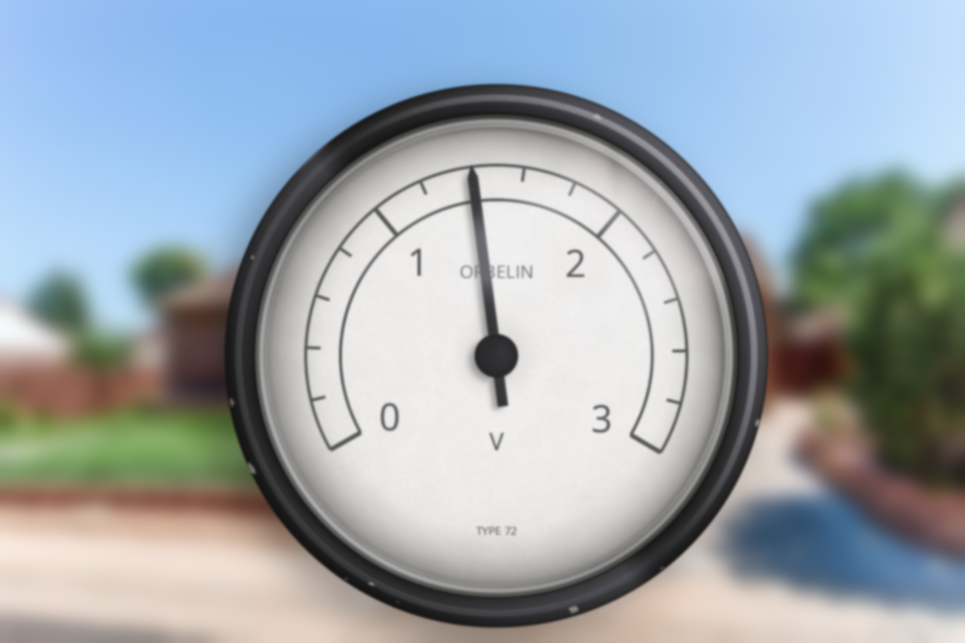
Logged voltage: 1.4 V
